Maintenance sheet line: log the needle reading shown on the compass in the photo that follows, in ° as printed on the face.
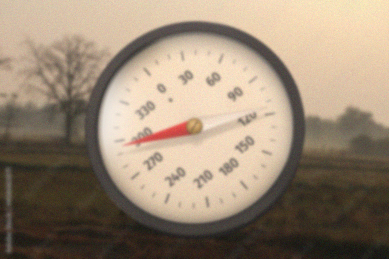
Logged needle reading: 295 °
